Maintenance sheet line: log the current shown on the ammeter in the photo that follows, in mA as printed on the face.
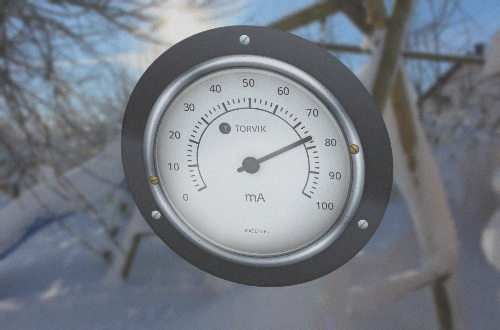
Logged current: 76 mA
